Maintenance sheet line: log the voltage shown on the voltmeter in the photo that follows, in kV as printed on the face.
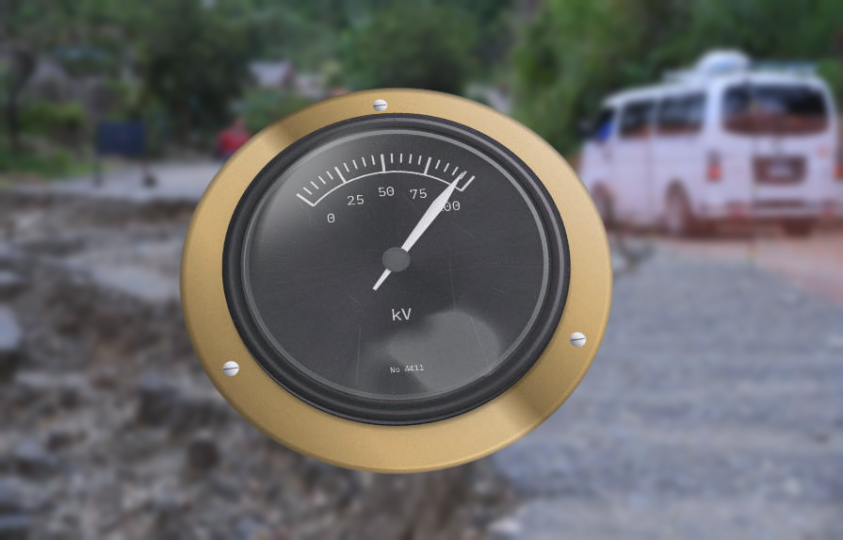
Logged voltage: 95 kV
